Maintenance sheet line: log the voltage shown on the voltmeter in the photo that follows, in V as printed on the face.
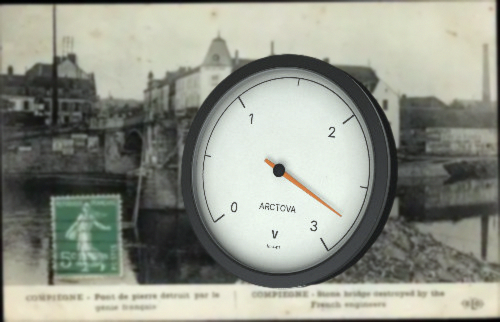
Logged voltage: 2.75 V
